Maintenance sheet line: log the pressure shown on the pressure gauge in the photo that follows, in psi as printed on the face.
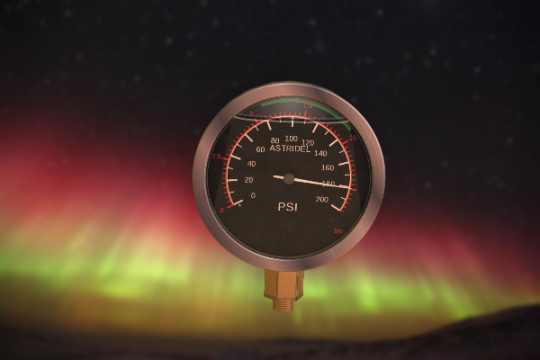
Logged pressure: 180 psi
